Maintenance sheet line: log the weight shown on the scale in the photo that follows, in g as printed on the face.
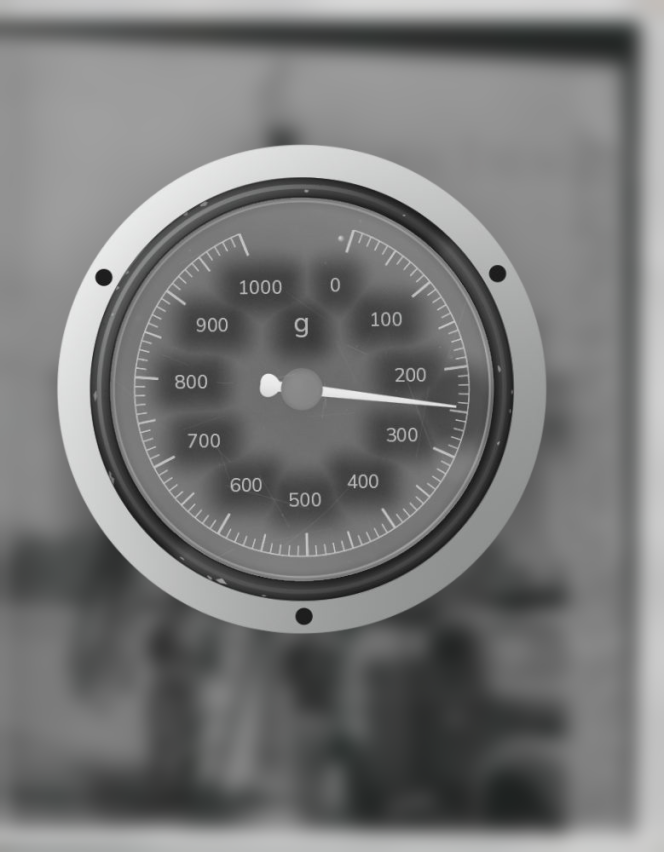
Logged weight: 245 g
